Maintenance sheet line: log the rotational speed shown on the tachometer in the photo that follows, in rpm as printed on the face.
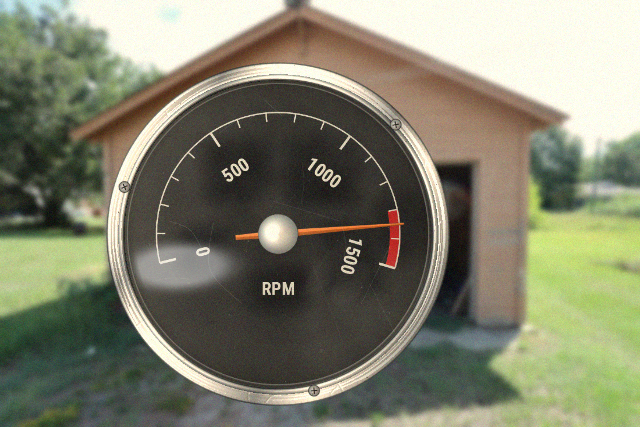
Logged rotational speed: 1350 rpm
